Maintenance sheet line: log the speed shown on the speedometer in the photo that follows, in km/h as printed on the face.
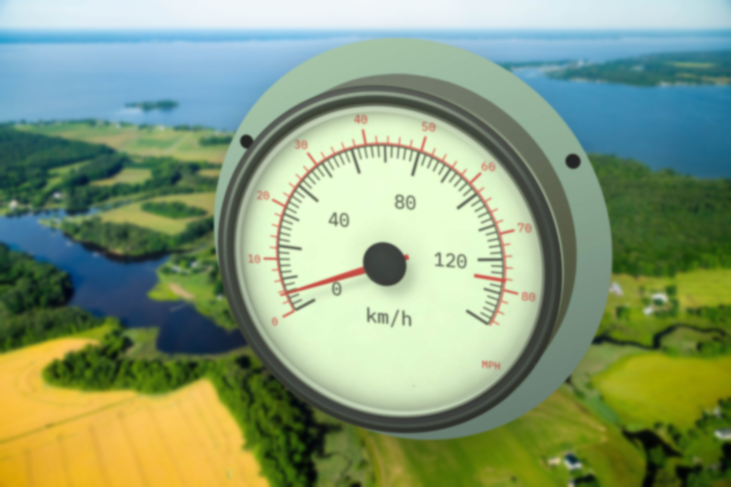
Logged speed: 6 km/h
